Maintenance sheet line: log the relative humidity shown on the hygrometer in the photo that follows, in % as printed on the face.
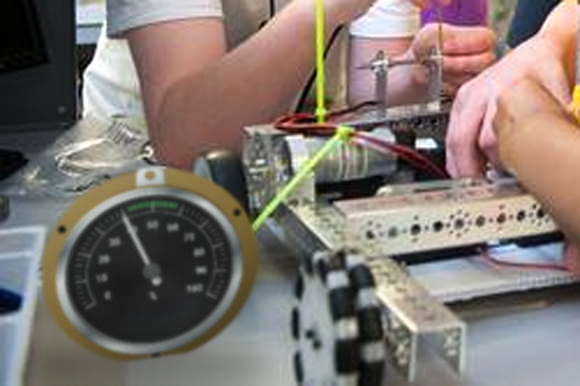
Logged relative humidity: 40 %
